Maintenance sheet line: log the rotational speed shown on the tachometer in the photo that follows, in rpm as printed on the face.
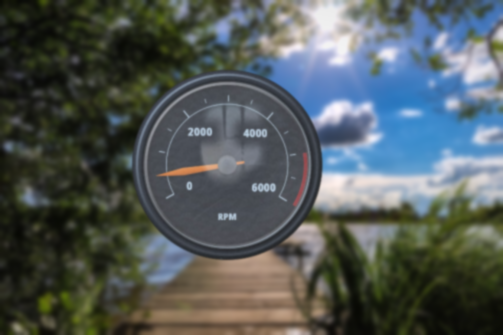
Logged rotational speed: 500 rpm
